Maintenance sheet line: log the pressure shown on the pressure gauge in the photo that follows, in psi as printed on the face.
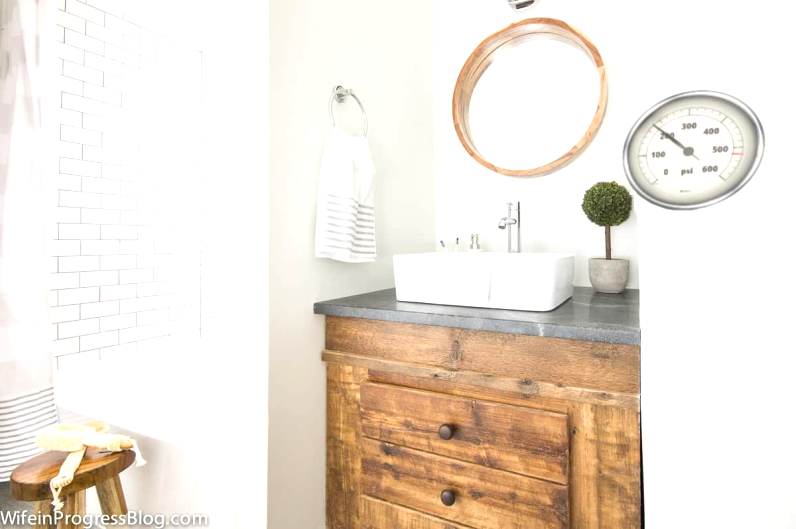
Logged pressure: 200 psi
